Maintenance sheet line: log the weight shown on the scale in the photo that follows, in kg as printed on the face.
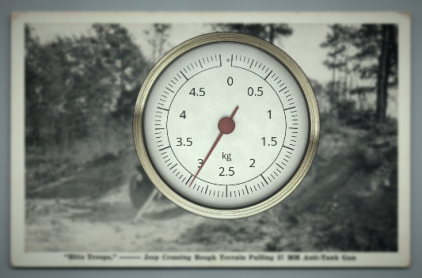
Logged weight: 2.95 kg
